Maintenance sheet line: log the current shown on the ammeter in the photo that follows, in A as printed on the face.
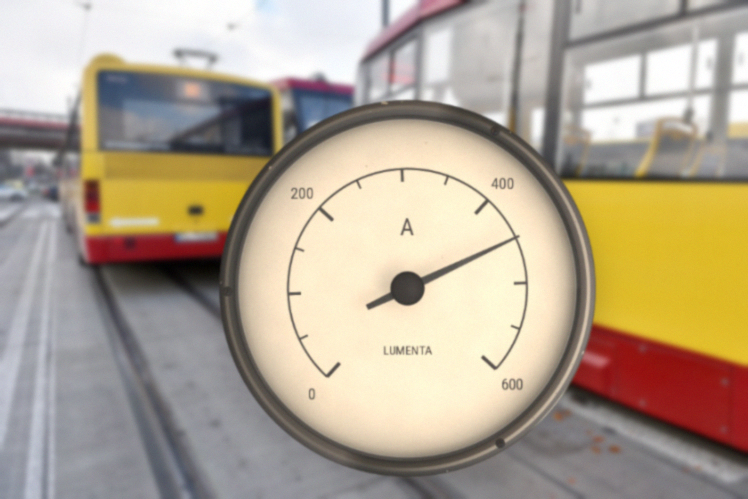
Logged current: 450 A
